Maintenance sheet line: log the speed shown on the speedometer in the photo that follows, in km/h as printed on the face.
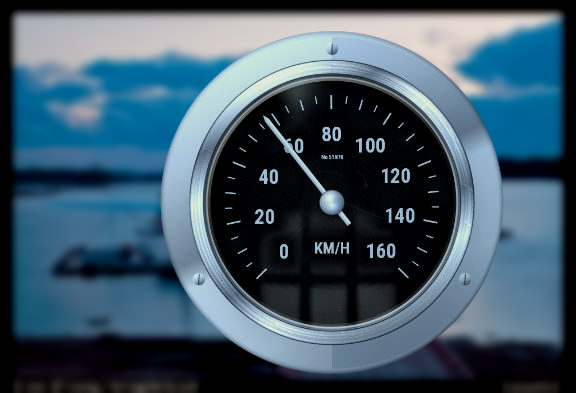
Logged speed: 57.5 km/h
